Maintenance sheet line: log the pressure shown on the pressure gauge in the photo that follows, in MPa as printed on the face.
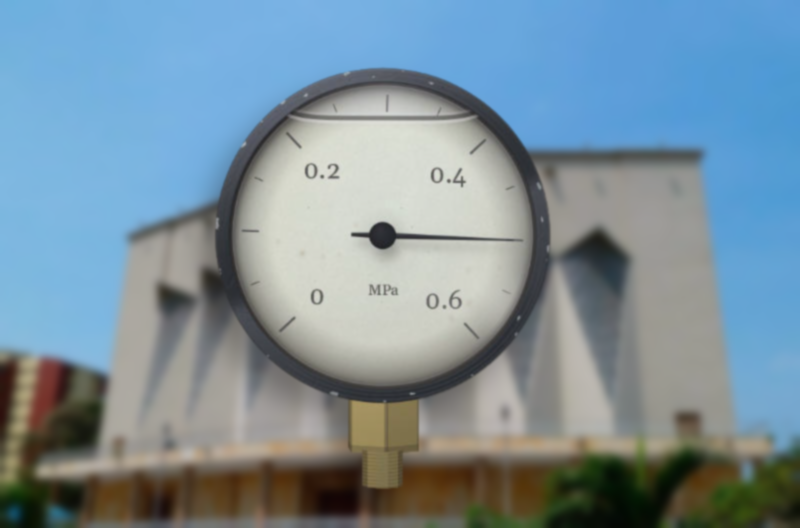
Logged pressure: 0.5 MPa
